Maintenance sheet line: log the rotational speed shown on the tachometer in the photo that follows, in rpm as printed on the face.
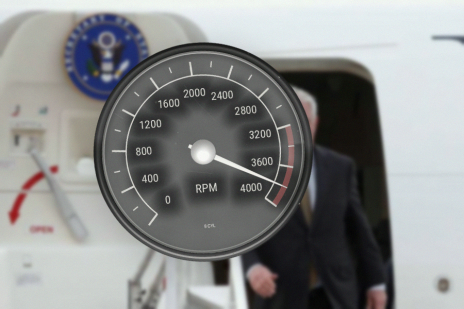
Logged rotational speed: 3800 rpm
